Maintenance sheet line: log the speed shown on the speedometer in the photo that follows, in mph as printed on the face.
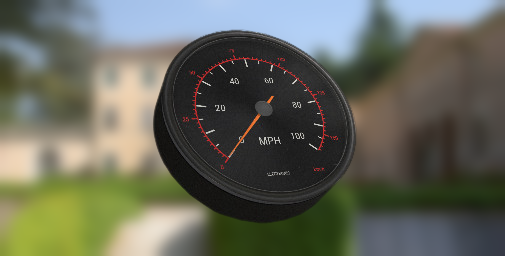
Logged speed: 0 mph
